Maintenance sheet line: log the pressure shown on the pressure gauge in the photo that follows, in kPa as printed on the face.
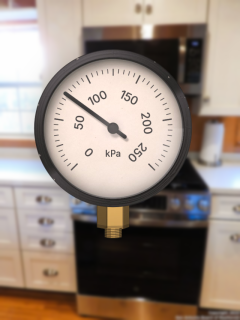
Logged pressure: 75 kPa
